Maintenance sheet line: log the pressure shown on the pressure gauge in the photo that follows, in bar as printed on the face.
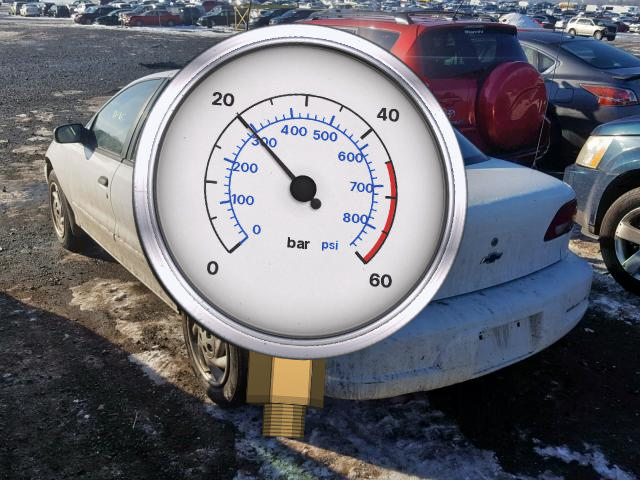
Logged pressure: 20 bar
